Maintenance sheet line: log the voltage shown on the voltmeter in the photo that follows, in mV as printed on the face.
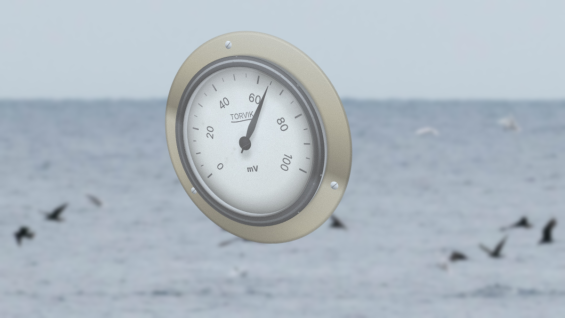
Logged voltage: 65 mV
